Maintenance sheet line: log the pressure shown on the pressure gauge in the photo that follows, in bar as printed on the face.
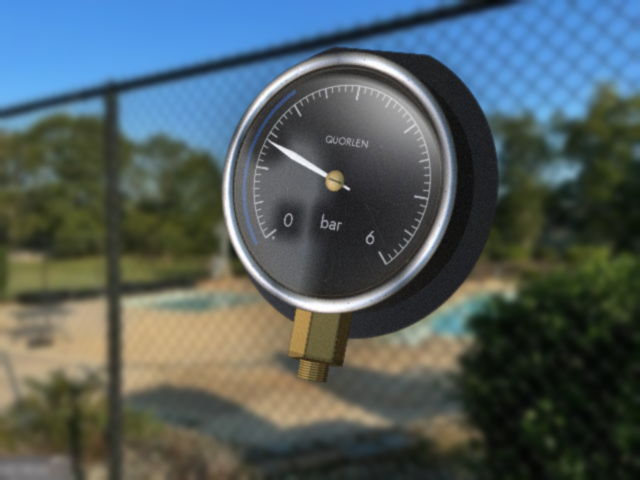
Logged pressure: 1.4 bar
